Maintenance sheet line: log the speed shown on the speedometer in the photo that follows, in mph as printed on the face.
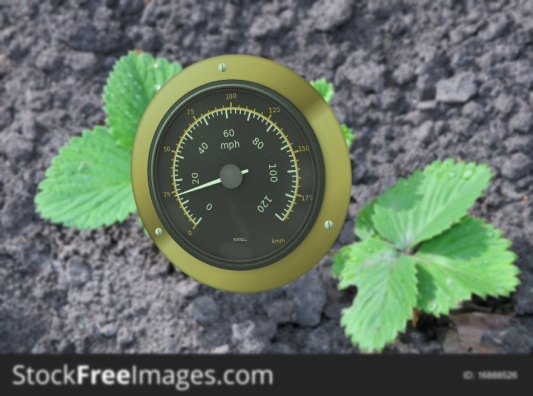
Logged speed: 14 mph
